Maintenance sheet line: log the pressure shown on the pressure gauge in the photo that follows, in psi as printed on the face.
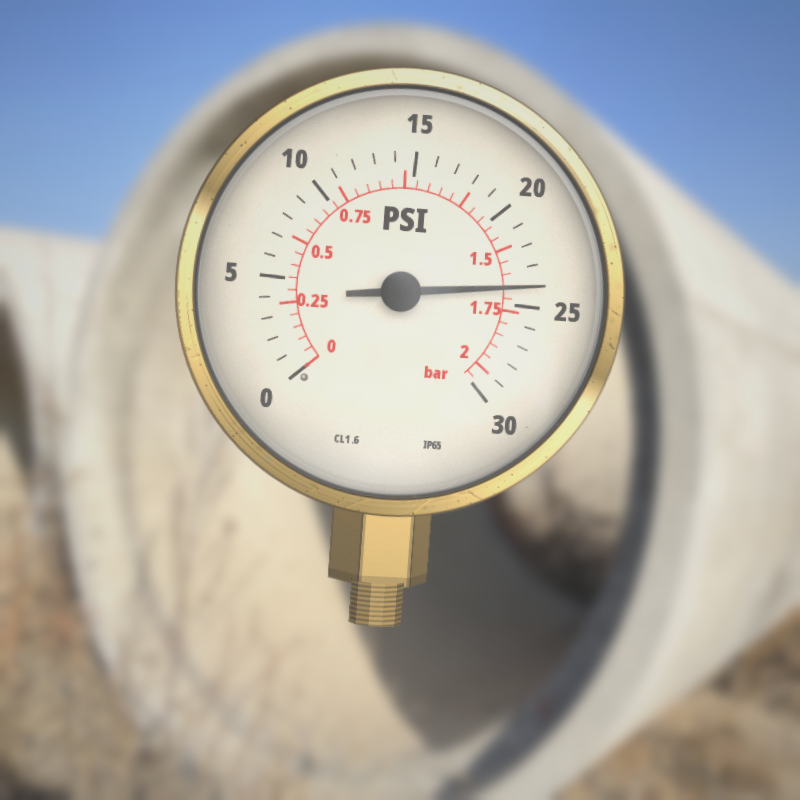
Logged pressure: 24 psi
